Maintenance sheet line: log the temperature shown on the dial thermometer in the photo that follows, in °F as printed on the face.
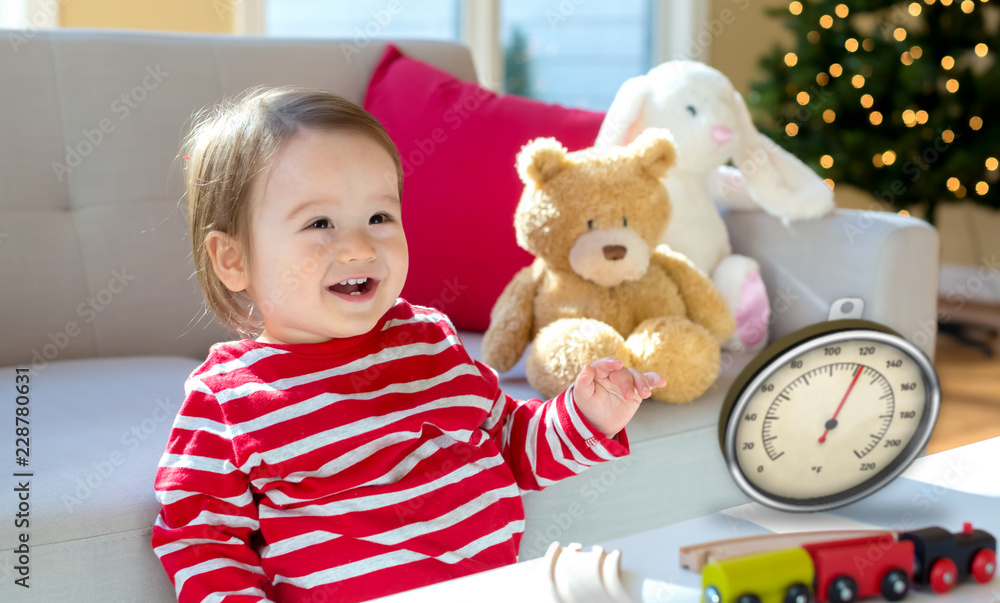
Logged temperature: 120 °F
